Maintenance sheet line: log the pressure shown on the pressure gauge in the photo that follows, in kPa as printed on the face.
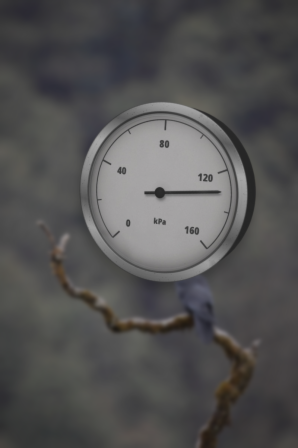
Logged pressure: 130 kPa
